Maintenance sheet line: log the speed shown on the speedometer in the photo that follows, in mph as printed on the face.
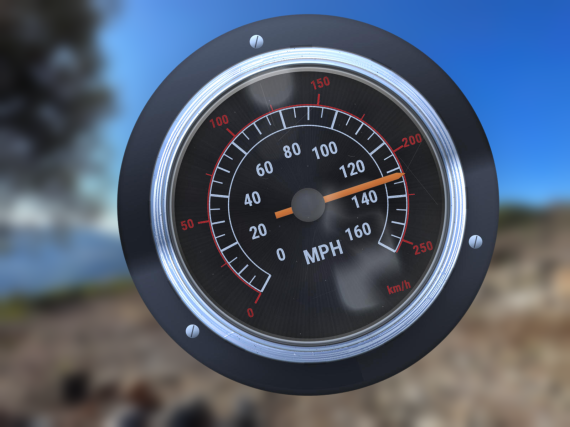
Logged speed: 132.5 mph
